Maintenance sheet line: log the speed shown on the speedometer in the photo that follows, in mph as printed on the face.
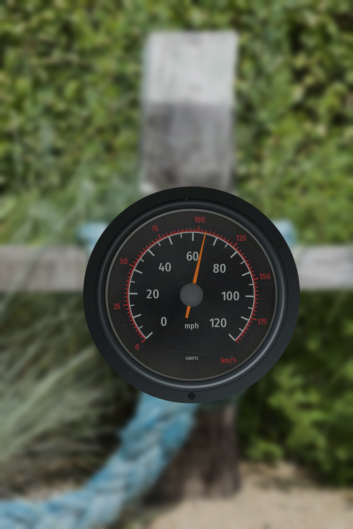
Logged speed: 65 mph
